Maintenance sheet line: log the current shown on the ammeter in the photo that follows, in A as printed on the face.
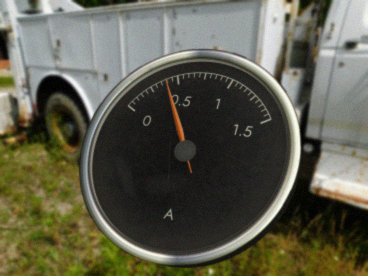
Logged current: 0.4 A
